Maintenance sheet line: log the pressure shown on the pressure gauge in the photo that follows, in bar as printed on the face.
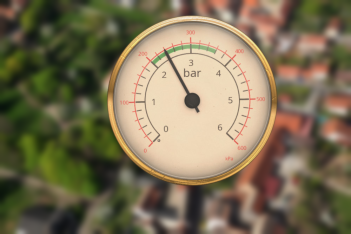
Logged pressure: 2.4 bar
